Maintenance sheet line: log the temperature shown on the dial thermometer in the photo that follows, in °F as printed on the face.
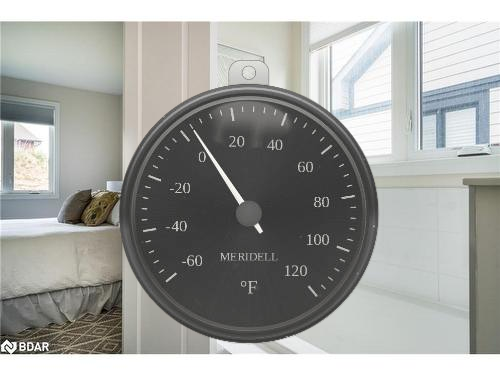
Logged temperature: 4 °F
